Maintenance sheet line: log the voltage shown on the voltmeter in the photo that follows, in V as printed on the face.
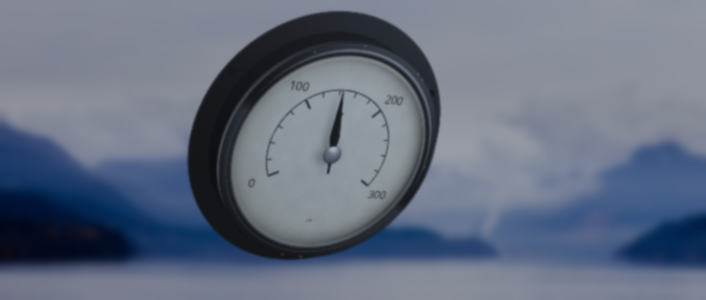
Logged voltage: 140 V
